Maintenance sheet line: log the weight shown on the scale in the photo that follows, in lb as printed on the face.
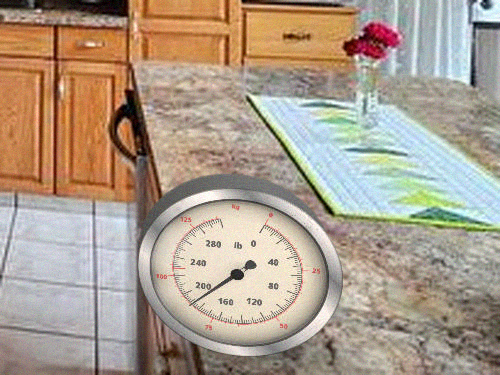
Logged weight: 190 lb
